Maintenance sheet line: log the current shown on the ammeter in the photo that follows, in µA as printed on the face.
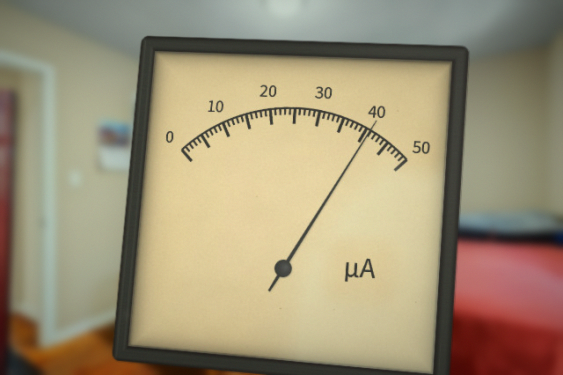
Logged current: 41 µA
